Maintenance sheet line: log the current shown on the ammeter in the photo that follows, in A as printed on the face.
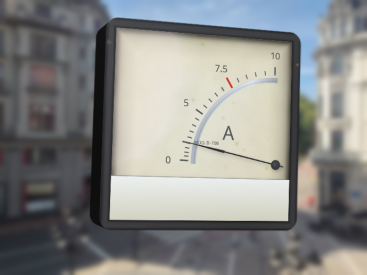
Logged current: 2.5 A
